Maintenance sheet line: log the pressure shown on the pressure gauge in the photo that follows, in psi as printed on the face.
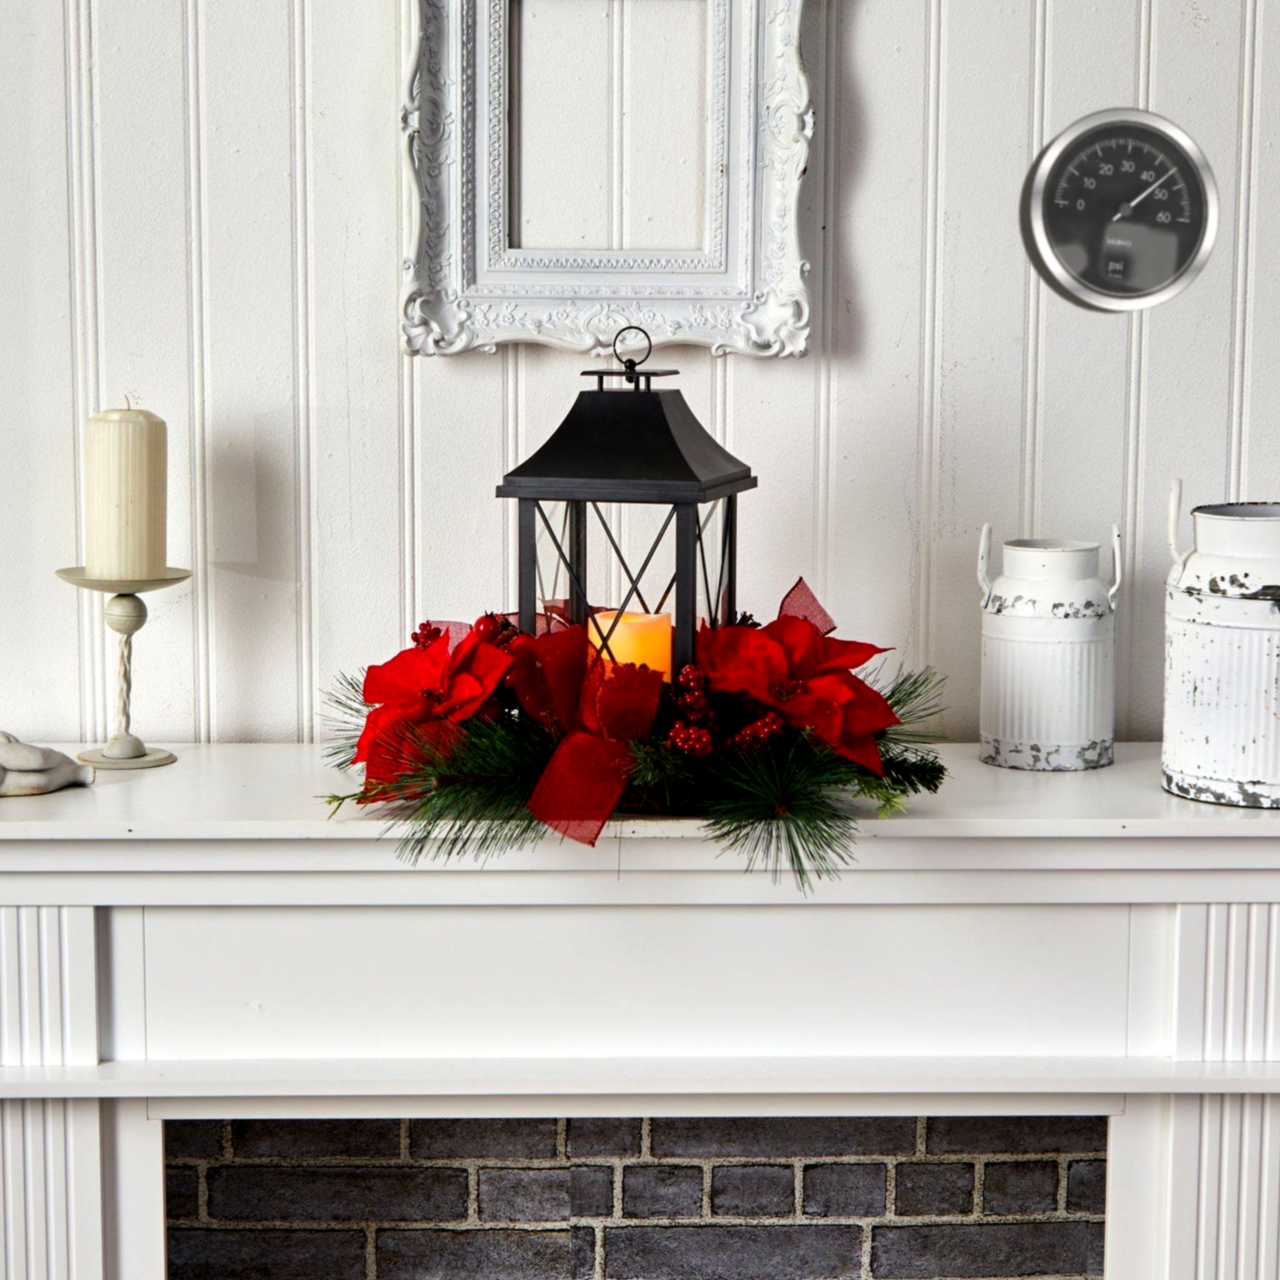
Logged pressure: 45 psi
